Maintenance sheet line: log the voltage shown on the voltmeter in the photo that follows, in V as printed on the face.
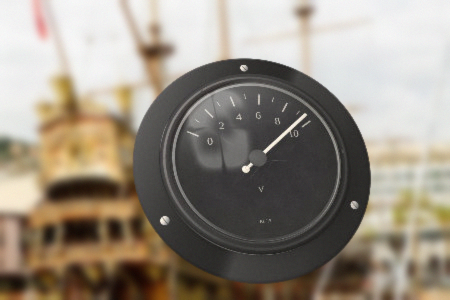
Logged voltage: 9.5 V
